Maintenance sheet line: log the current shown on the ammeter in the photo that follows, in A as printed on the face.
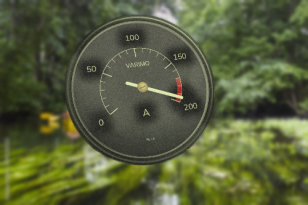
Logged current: 195 A
